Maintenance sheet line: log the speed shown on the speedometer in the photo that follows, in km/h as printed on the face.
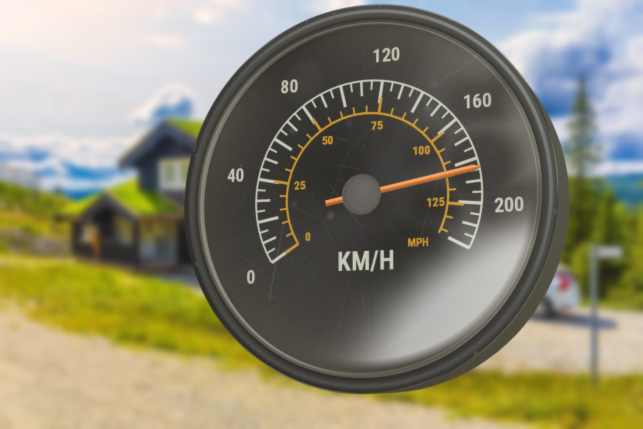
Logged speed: 185 km/h
